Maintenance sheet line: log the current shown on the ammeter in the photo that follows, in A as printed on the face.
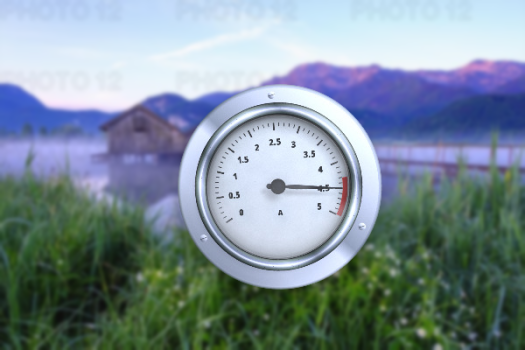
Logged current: 4.5 A
